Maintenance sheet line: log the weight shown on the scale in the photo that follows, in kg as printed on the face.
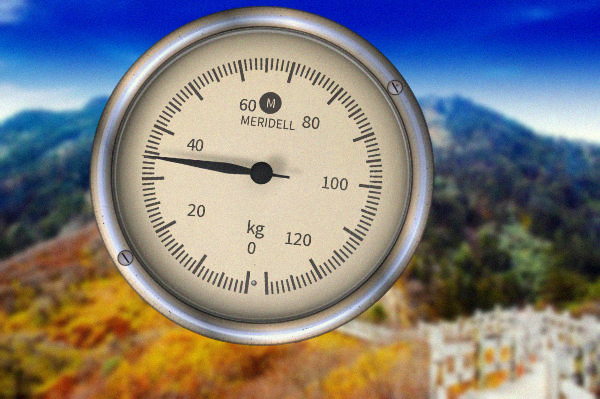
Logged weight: 34 kg
